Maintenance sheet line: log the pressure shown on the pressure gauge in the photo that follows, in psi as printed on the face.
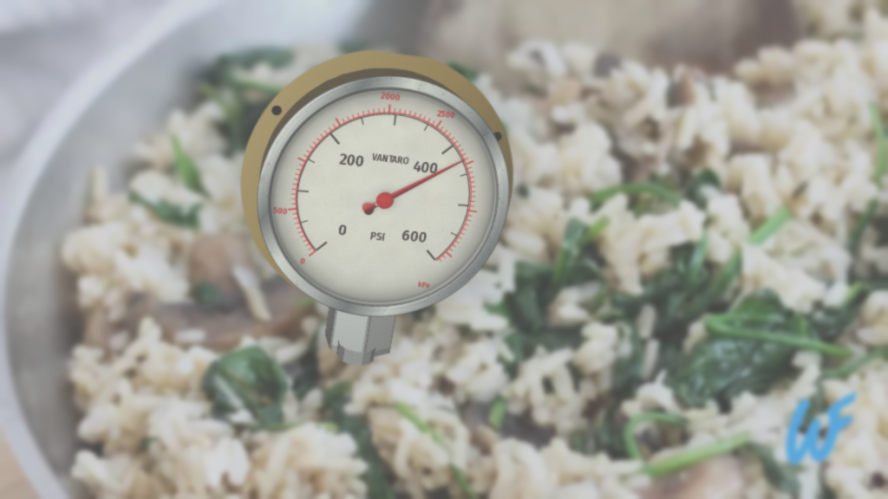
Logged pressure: 425 psi
